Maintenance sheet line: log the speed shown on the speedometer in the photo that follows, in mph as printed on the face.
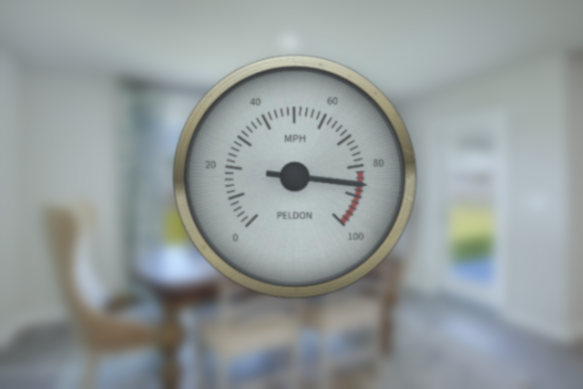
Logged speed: 86 mph
